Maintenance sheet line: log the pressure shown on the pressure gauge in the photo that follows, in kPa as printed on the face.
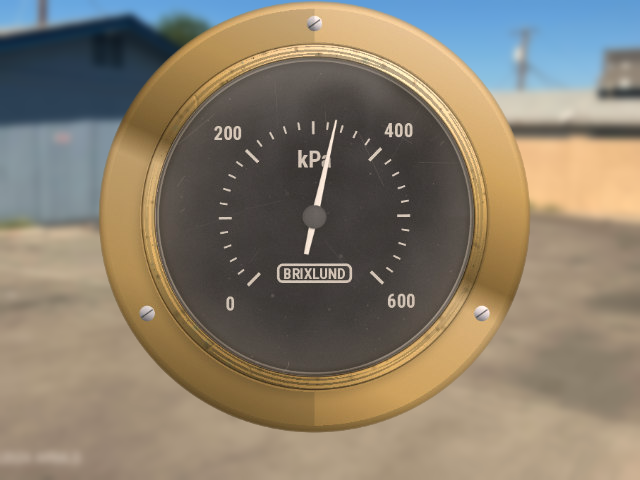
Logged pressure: 330 kPa
